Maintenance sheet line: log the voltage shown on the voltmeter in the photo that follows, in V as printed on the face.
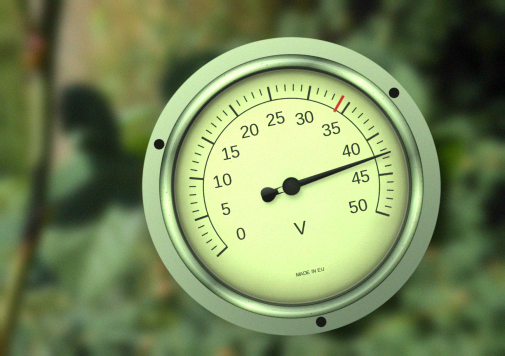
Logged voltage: 42.5 V
